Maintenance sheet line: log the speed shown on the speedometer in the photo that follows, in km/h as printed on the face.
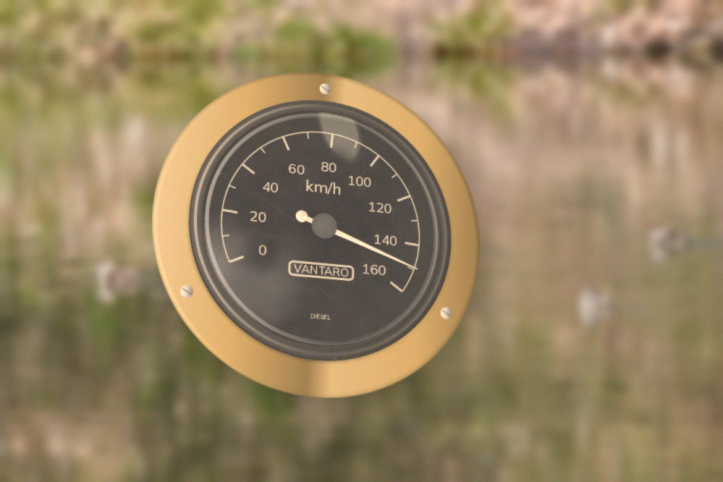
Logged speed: 150 km/h
